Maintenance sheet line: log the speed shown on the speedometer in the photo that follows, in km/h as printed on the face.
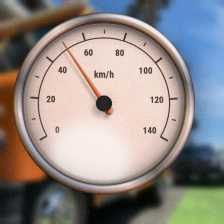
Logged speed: 50 km/h
